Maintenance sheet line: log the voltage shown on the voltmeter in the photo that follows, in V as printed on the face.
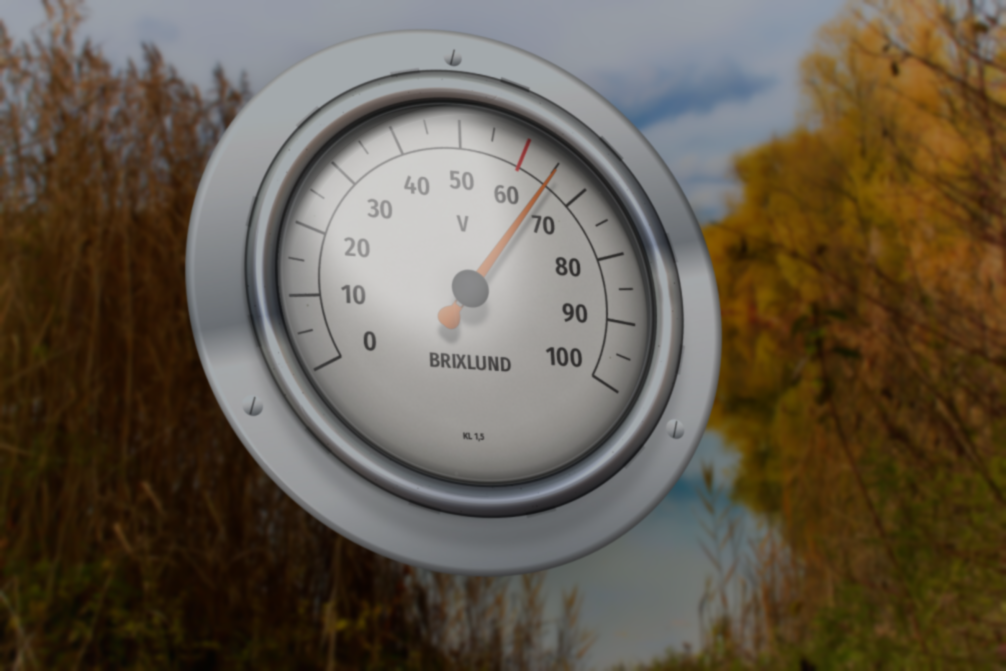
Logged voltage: 65 V
